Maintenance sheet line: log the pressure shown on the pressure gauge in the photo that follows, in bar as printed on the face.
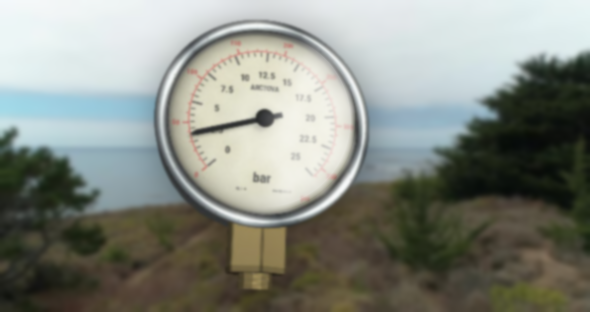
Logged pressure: 2.5 bar
